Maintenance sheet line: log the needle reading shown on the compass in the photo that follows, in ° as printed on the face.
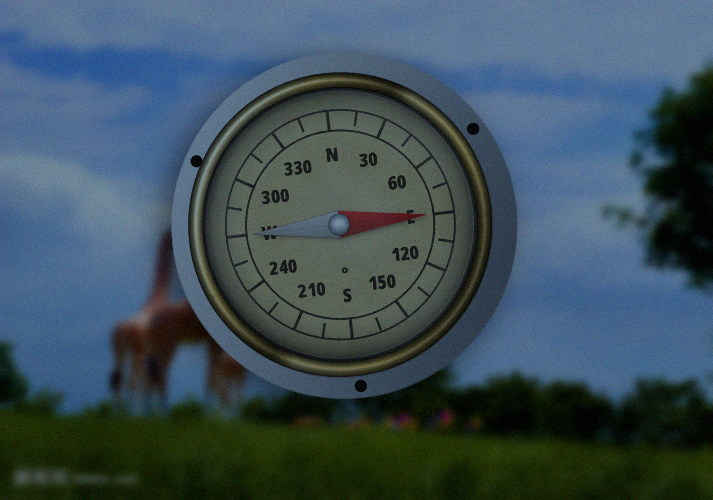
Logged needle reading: 90 °
